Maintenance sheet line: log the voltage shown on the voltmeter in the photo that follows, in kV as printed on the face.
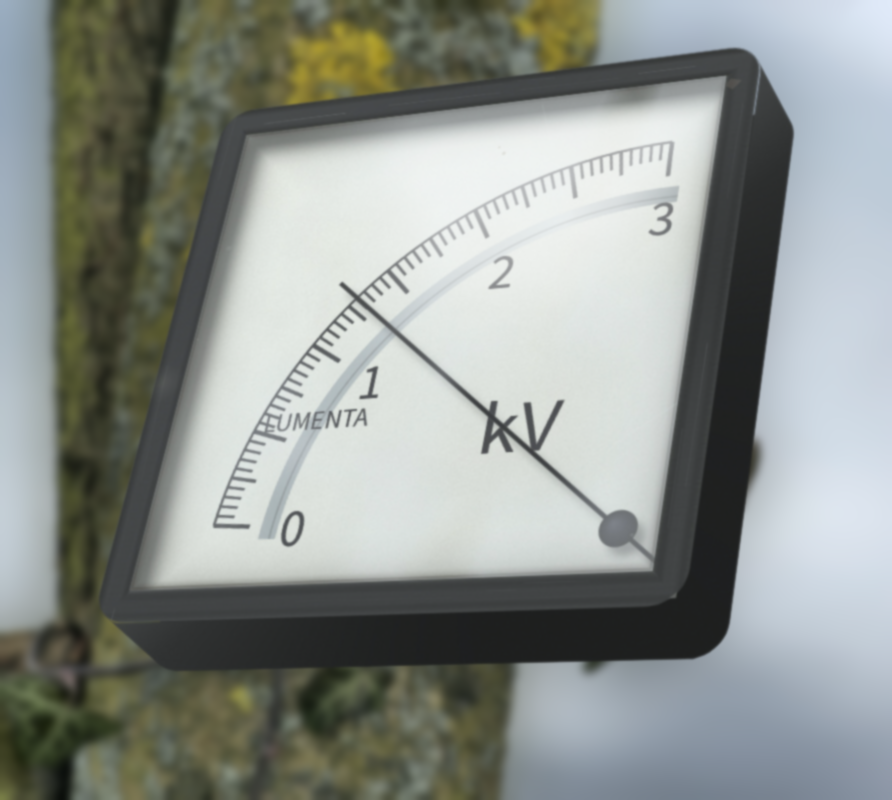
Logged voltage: 1.3 kV
